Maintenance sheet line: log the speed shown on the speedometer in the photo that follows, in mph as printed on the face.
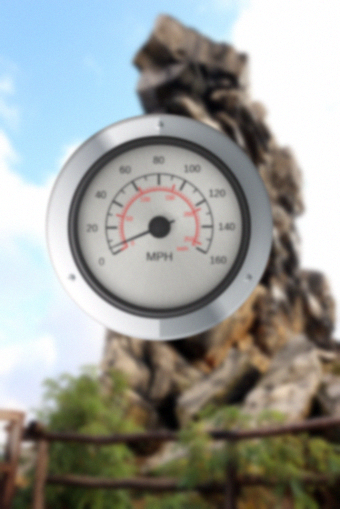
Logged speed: 5 mph
